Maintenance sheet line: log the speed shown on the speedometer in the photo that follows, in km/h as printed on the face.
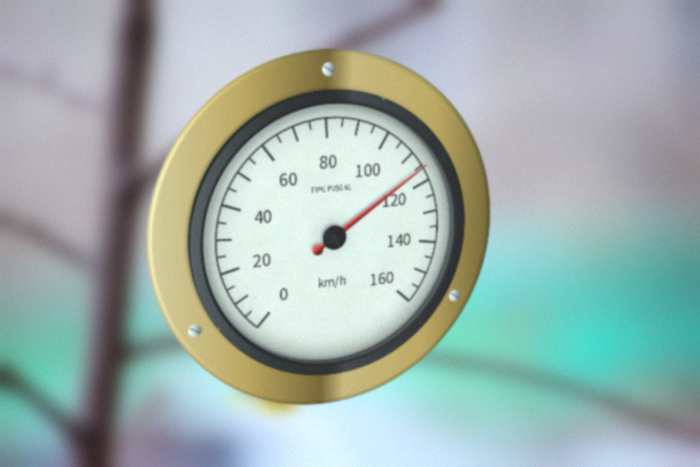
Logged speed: 115 km/h
